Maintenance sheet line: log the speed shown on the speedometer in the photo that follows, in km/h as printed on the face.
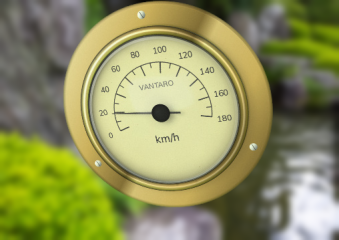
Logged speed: 20 km/h
